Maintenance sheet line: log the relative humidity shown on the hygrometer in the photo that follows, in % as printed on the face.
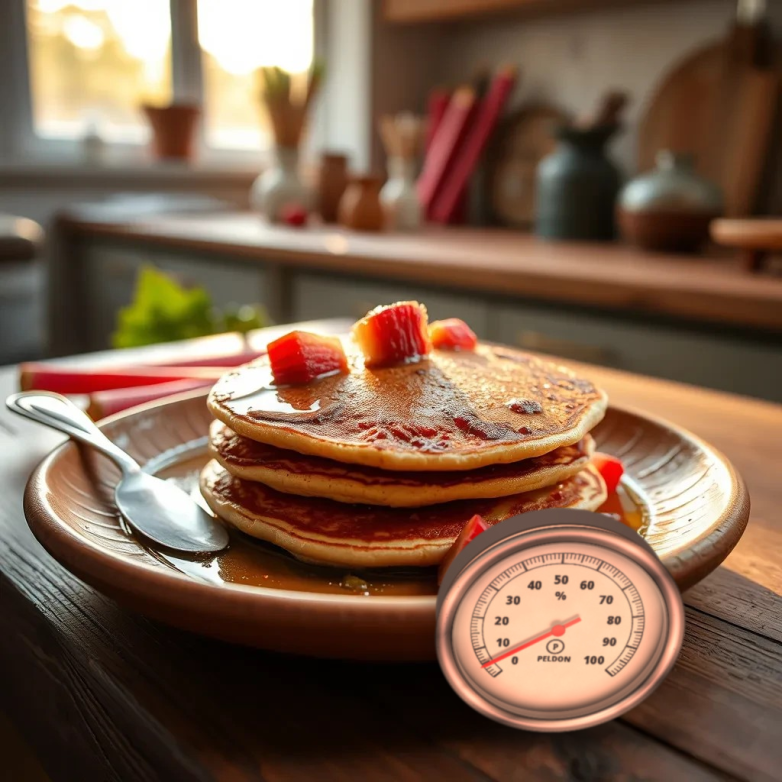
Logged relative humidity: 5 %
